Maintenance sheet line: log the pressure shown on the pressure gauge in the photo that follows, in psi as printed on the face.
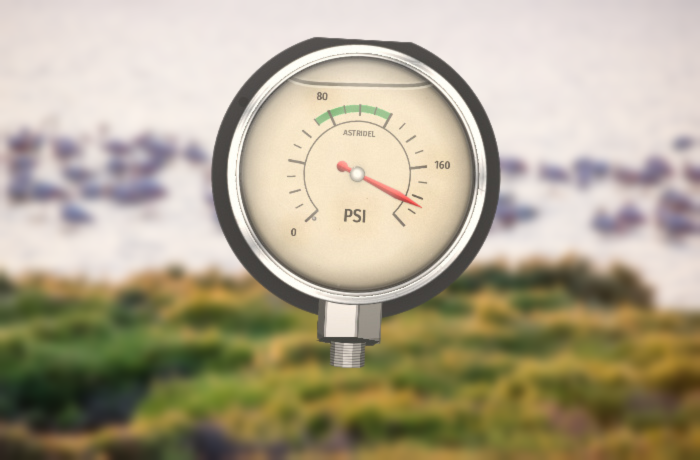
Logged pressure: 185 psi
